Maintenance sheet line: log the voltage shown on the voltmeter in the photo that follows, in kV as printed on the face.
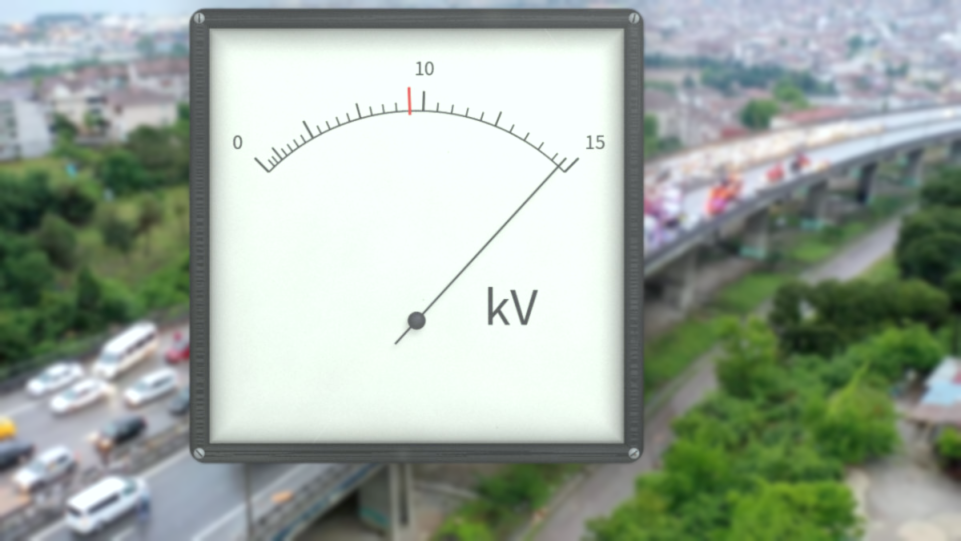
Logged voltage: 14.75 kV
